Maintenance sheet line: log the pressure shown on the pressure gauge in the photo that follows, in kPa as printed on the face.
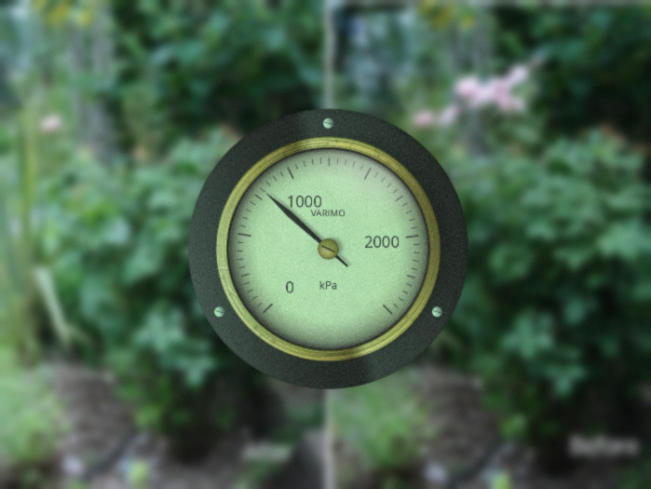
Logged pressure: 800 kPa
